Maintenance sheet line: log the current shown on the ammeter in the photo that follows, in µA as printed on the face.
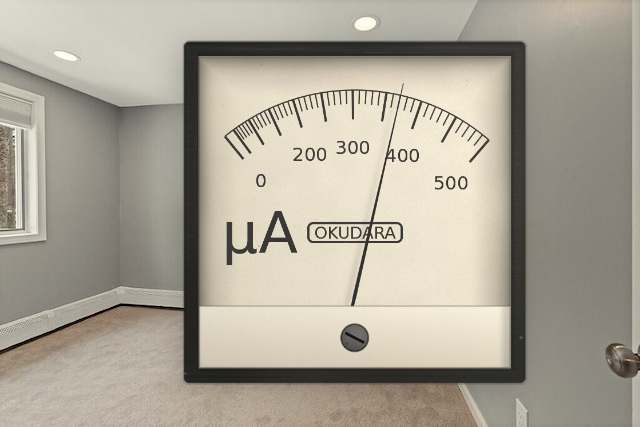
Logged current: 370 µA
